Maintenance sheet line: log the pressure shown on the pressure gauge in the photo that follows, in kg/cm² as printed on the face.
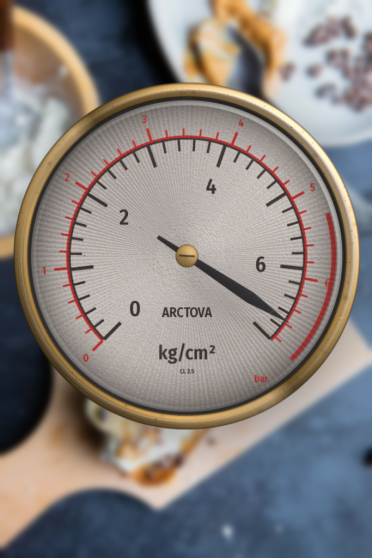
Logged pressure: 6.7 kg/cm²
